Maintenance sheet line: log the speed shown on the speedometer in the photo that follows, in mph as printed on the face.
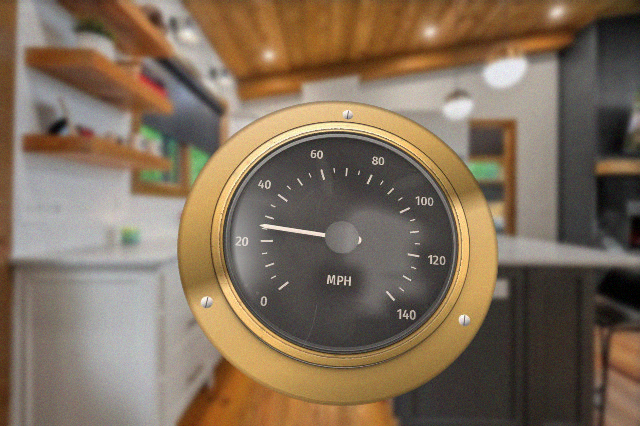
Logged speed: 25 mph
